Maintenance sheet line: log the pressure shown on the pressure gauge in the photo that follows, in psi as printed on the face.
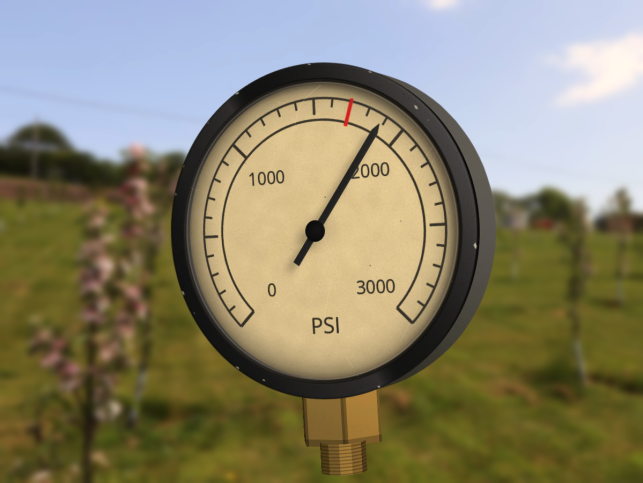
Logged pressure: 1900 psi
